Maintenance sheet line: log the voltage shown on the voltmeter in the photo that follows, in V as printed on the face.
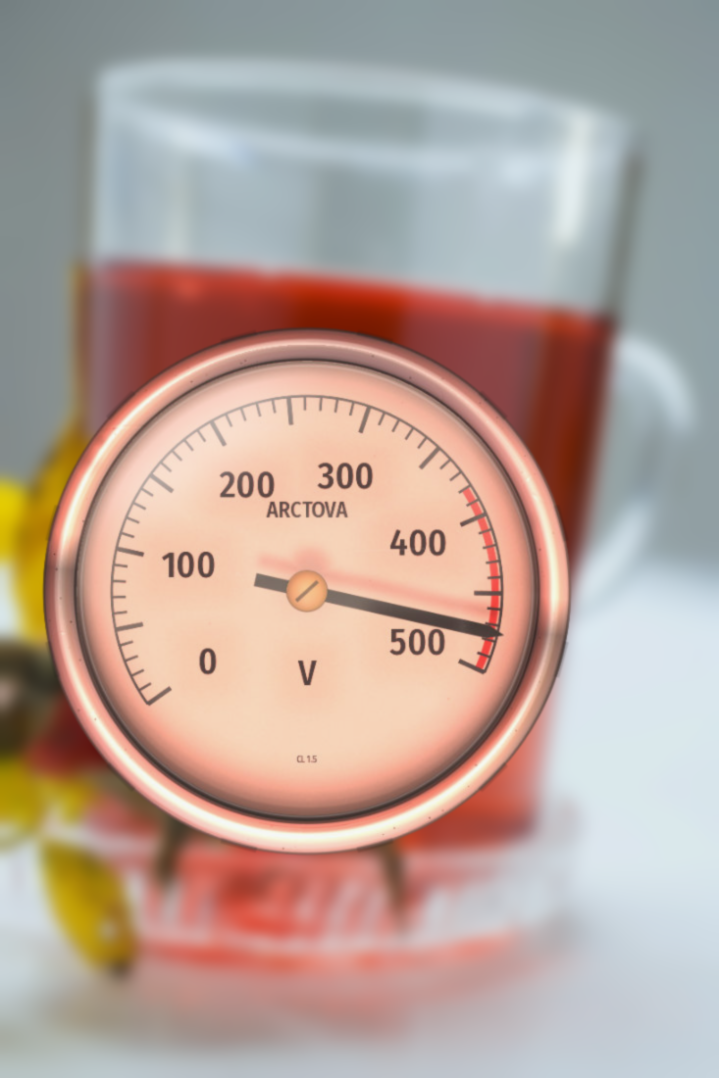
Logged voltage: 475 V
